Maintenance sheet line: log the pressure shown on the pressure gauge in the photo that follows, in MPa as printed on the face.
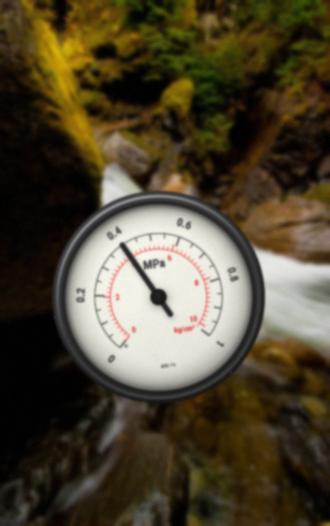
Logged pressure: 0.4 MPa
